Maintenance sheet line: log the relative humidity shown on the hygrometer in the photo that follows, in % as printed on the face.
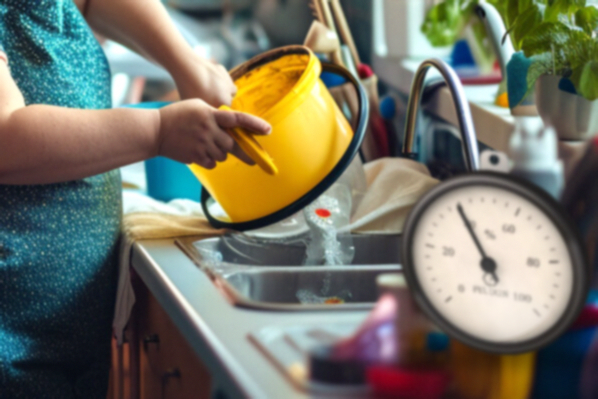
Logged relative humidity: 40 %
